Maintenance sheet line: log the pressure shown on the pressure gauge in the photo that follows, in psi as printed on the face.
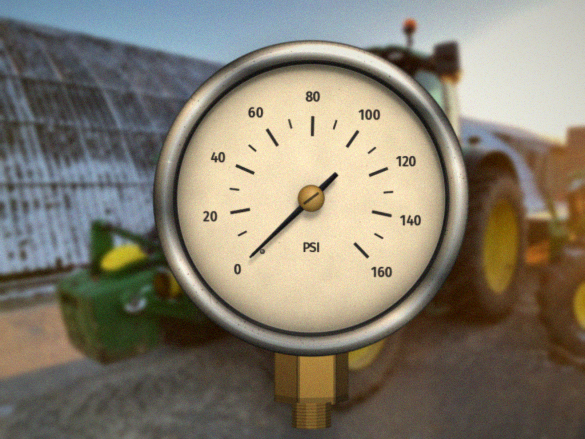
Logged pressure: 0 psi
